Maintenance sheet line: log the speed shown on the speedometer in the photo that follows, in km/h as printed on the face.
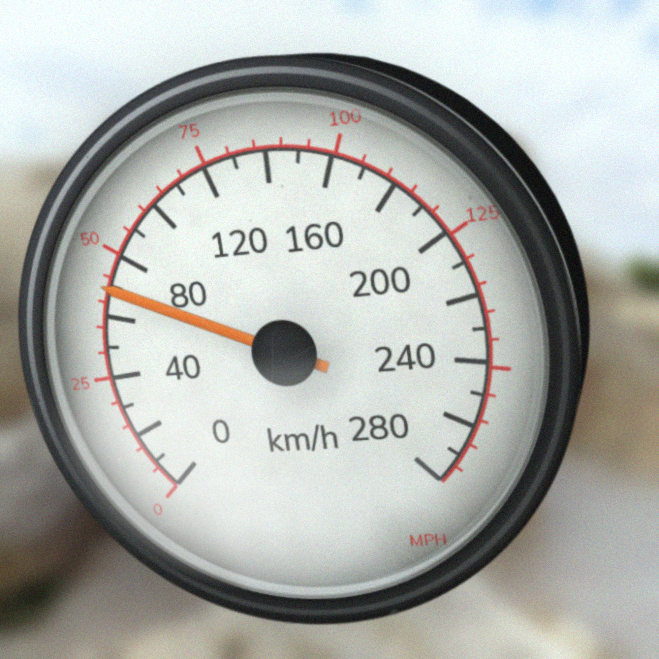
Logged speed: 70 km/h
